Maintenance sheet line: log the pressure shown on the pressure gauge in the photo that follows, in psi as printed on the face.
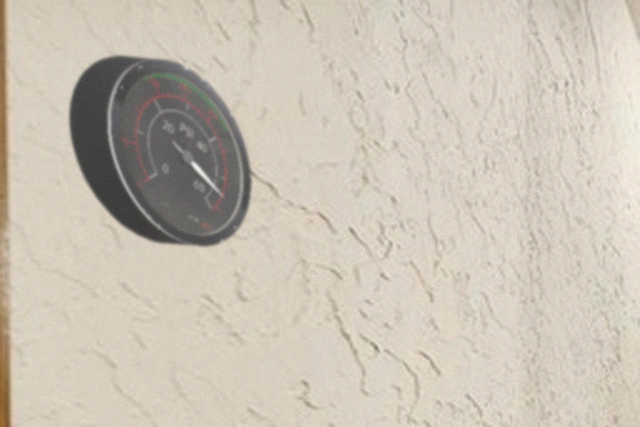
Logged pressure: 55 psi
